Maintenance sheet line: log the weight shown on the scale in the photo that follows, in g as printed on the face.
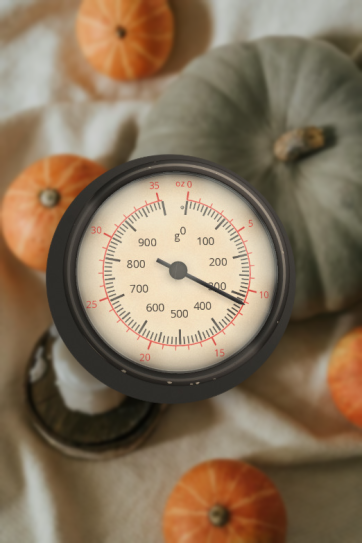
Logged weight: 320 g
